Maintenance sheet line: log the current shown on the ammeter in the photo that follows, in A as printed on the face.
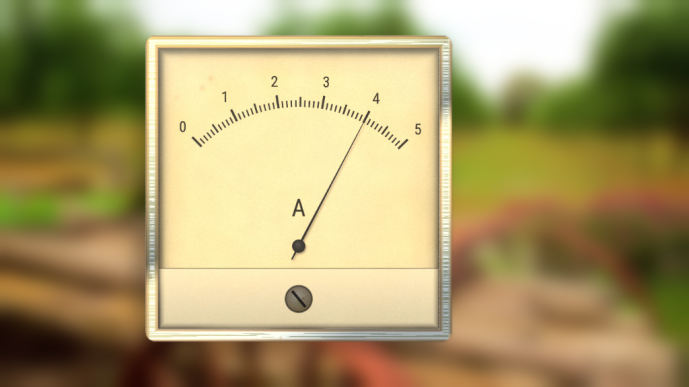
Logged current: 4 A
